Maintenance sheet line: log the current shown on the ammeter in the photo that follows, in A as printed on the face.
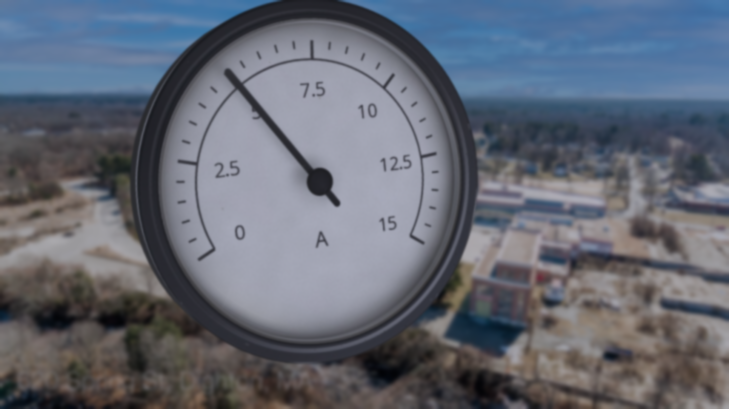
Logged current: 5 A
